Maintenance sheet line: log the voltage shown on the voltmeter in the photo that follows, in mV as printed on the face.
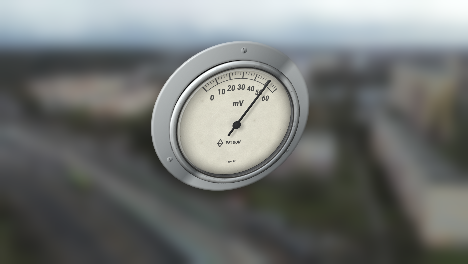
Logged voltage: 50 mV
